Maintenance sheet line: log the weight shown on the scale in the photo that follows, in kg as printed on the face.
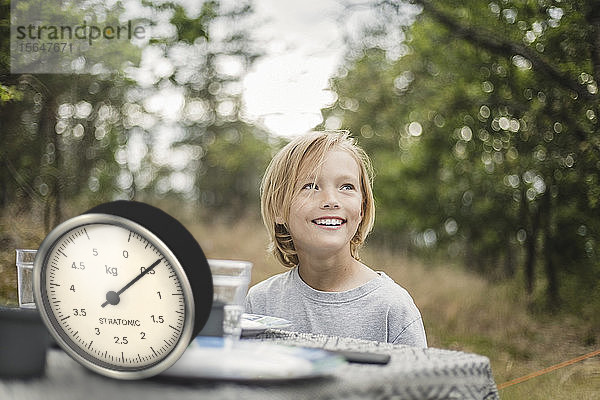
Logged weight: 0.5 kg
